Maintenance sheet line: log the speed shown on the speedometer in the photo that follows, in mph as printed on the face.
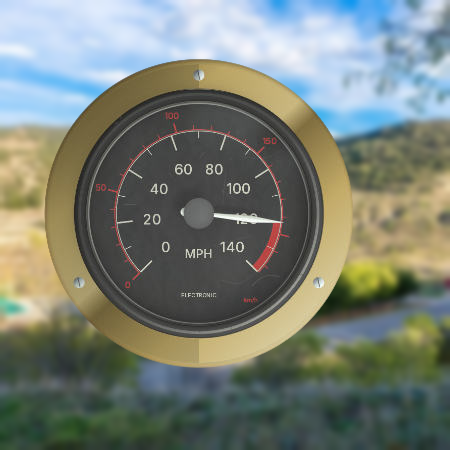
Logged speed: 120 mph
